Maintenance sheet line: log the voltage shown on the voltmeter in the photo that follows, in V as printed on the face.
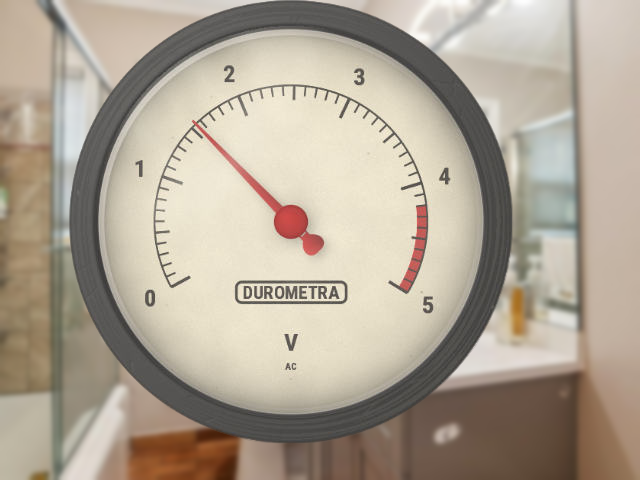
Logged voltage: 1.55 V
